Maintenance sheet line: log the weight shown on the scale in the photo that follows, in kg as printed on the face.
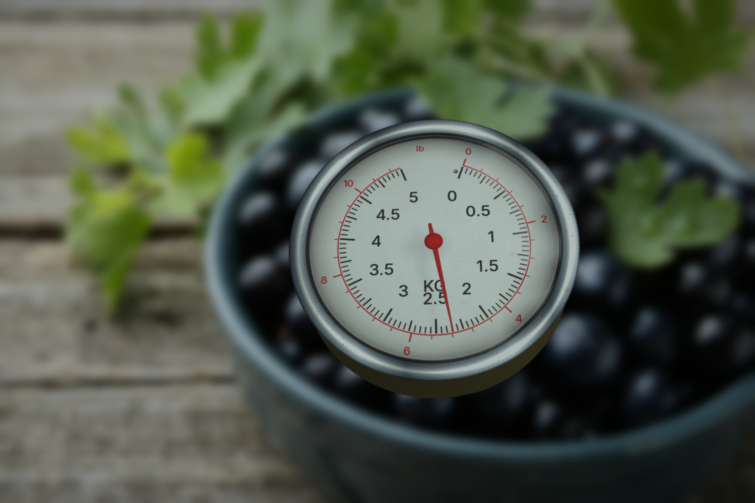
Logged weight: 2.35 kg
